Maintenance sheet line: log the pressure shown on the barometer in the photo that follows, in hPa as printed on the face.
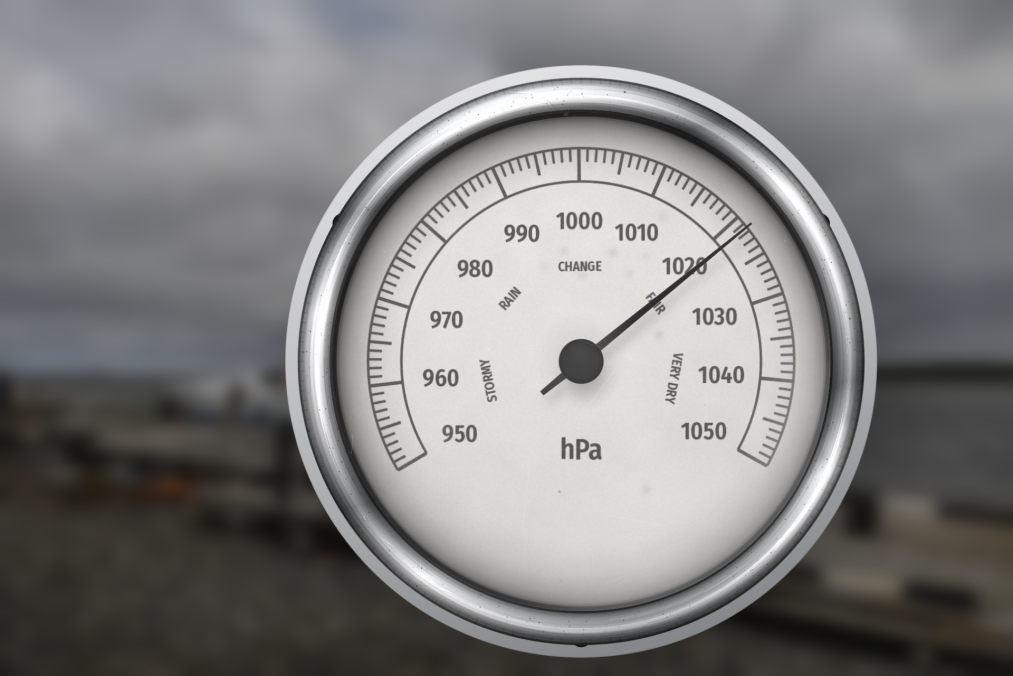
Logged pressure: 1021.5 hPa
